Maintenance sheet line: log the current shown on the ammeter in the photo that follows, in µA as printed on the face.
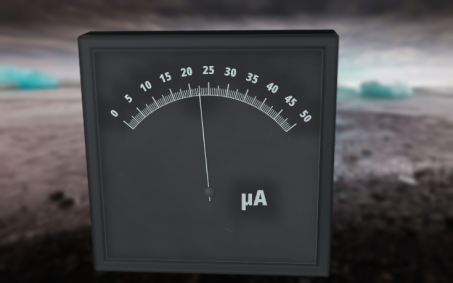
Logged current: 22.5 µA
